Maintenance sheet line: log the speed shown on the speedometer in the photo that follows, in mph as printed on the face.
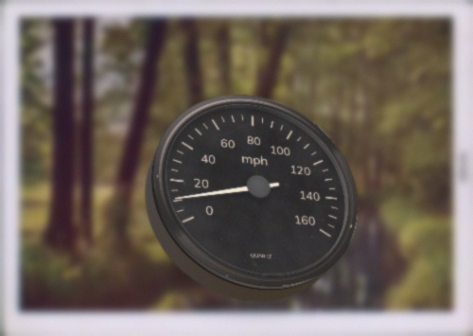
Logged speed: 10 mph
